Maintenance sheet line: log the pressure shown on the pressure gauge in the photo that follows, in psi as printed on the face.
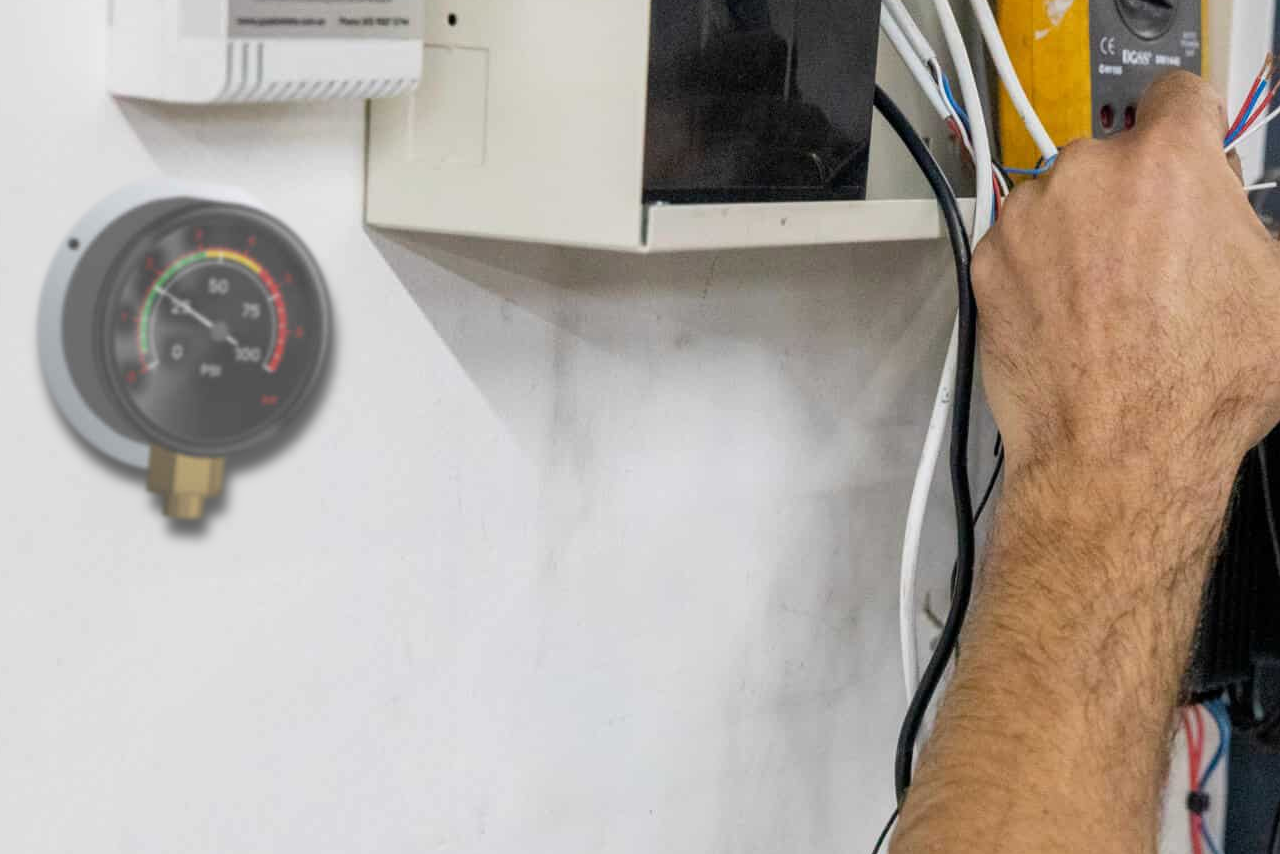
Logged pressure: 25 psi
